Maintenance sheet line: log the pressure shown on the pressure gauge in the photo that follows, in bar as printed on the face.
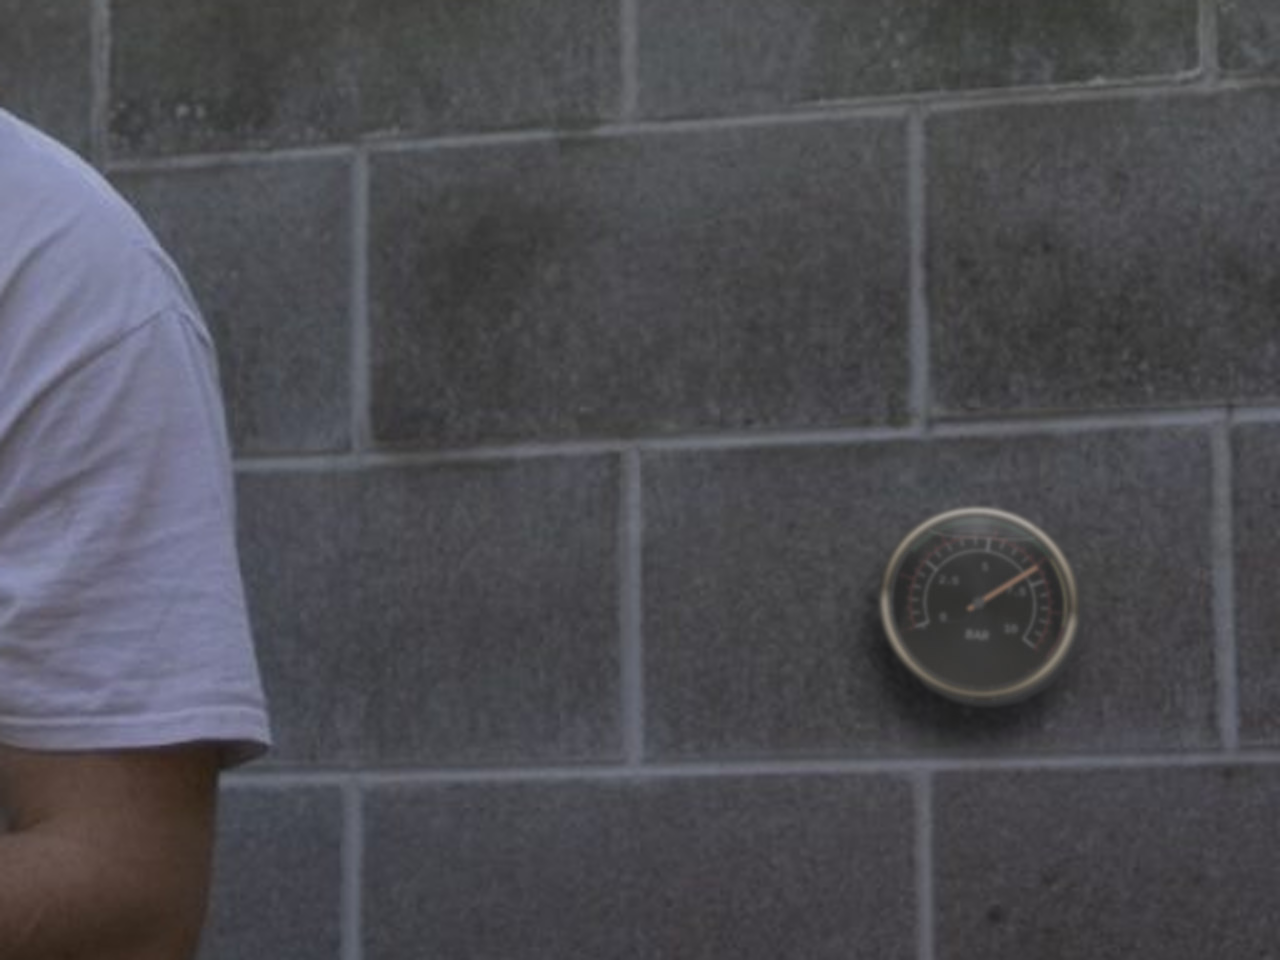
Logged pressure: 7 bar
